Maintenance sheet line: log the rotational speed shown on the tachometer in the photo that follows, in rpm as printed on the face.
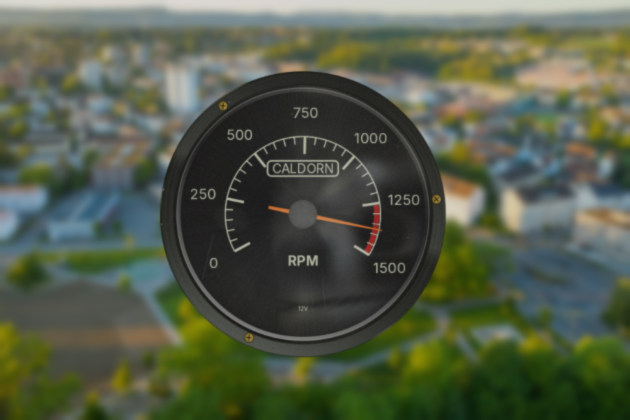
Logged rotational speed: 1375 rpm
